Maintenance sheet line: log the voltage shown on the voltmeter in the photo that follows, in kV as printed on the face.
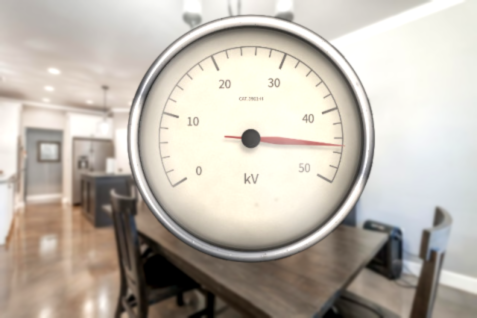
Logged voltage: 45 kV
